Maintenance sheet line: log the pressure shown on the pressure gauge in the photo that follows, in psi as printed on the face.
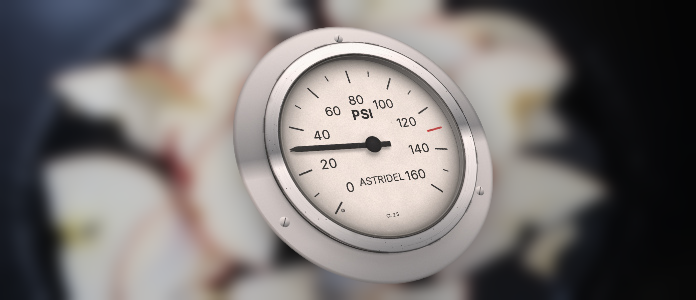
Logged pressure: 30 psi
